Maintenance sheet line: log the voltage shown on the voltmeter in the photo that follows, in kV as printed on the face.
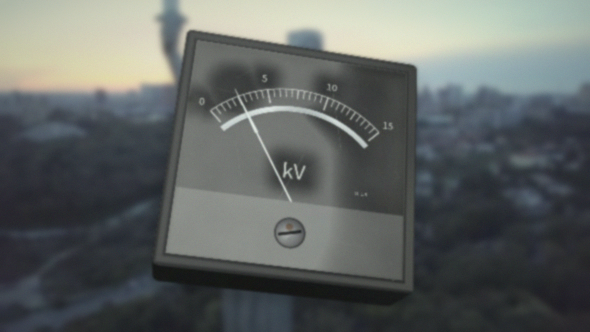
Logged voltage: 2.5 kV
